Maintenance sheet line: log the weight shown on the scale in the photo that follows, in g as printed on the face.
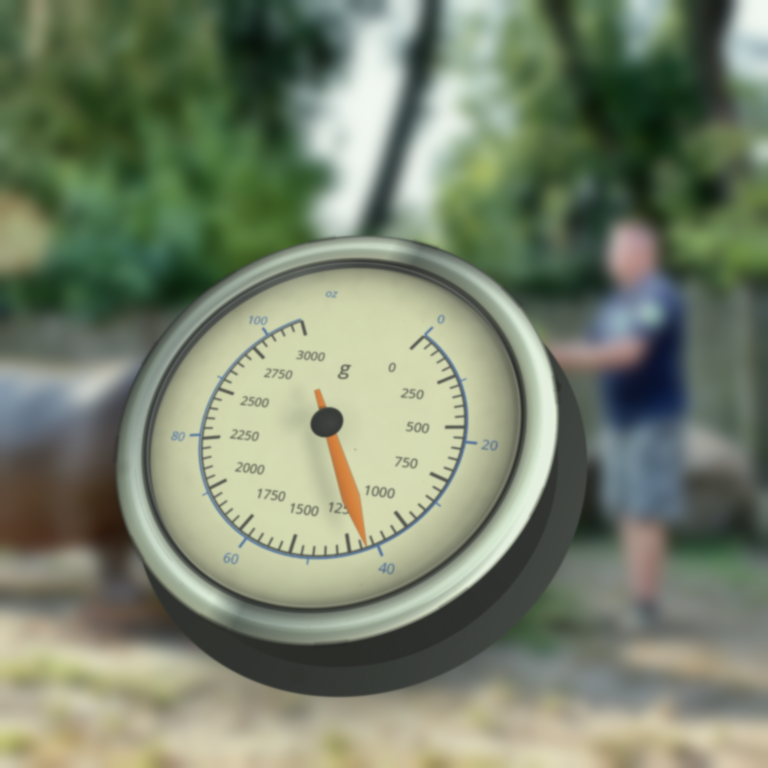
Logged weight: 1175 g
